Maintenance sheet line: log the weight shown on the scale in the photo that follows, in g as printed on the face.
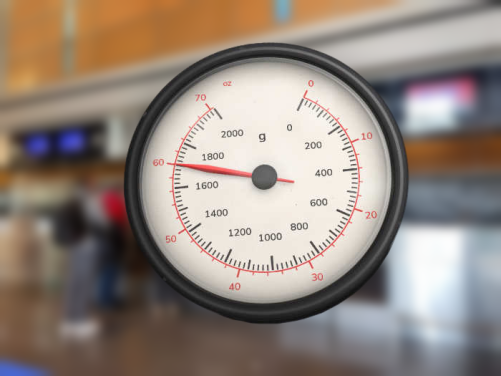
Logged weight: 1700 g
